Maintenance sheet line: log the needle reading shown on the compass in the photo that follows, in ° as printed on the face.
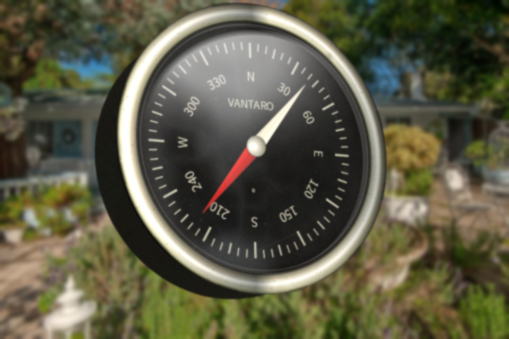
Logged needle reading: 220 °
